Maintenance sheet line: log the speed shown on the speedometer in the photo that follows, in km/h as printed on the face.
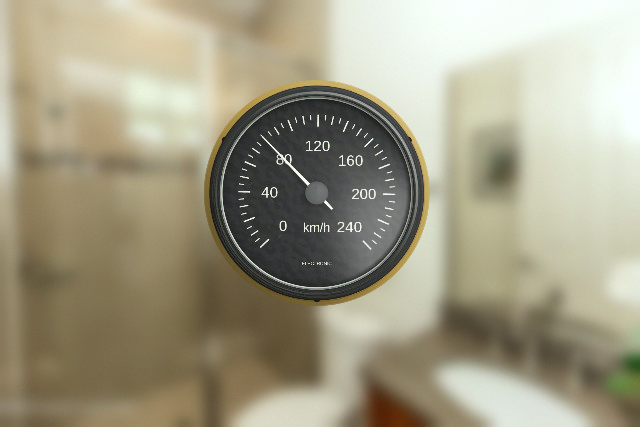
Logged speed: 80 km/h
